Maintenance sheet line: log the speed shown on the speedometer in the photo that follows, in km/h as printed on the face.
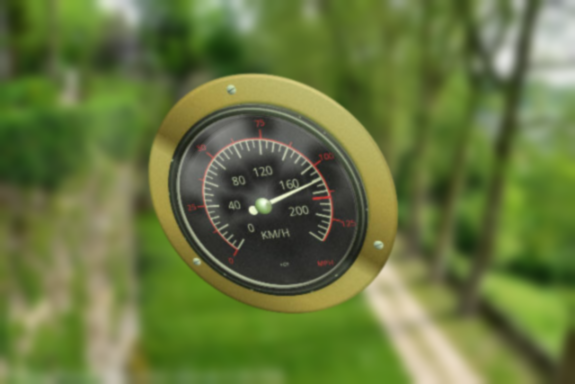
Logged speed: 170 km/h
